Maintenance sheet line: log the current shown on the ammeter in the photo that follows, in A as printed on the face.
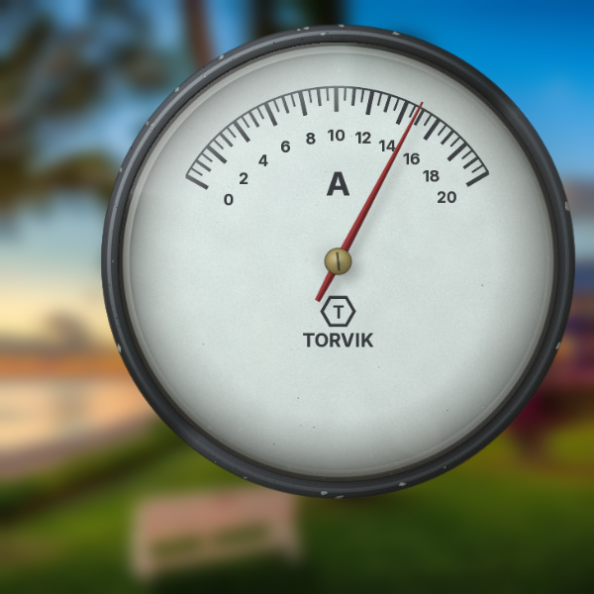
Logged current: 14.75 A
